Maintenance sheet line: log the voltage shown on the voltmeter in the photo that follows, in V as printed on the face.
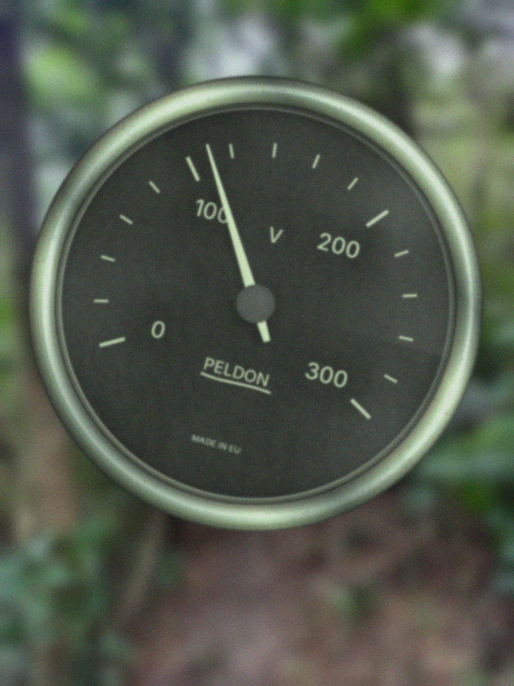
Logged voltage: 110 V
